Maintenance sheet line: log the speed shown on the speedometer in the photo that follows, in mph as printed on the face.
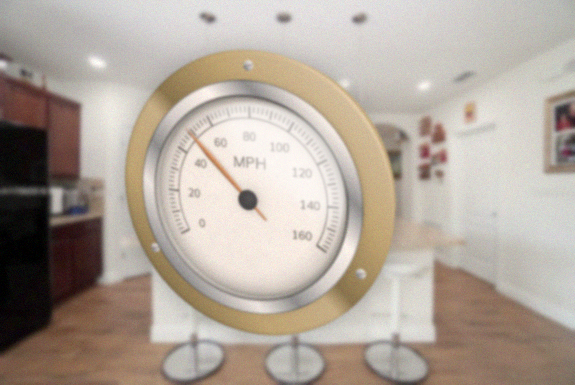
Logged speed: 50 mph
